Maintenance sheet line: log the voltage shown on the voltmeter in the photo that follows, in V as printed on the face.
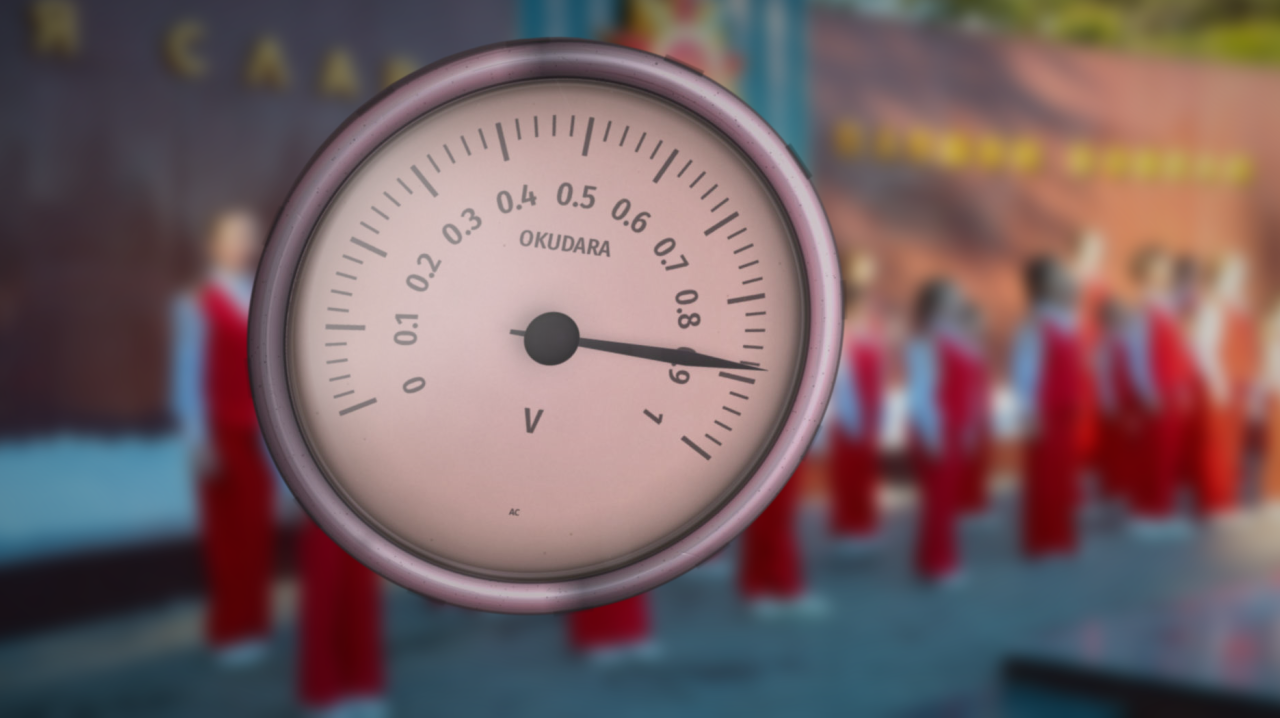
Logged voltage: 0.88 V
